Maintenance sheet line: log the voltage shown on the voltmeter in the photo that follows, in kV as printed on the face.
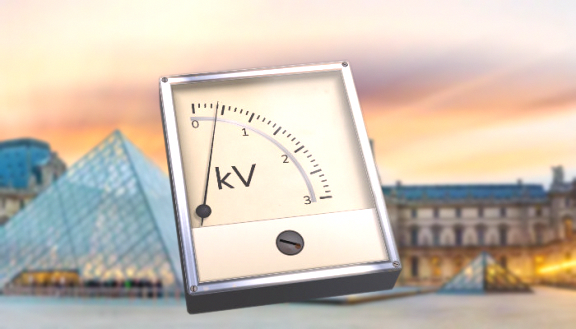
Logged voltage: 0.4 kV
